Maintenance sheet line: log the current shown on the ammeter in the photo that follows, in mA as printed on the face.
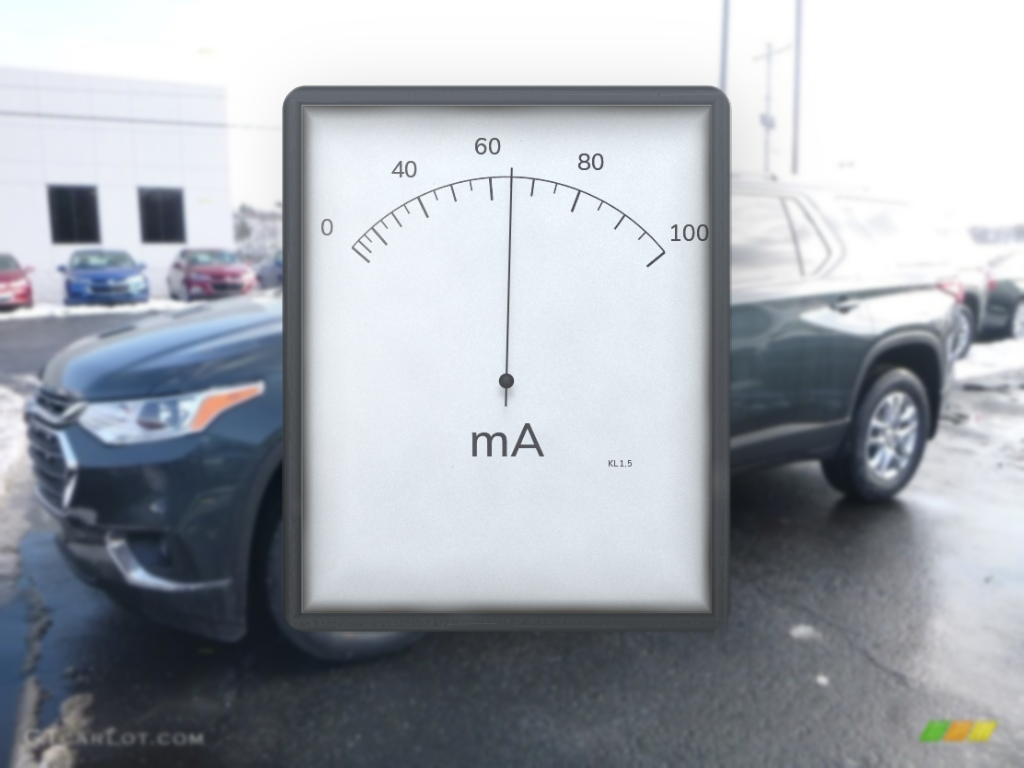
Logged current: 65 mA
